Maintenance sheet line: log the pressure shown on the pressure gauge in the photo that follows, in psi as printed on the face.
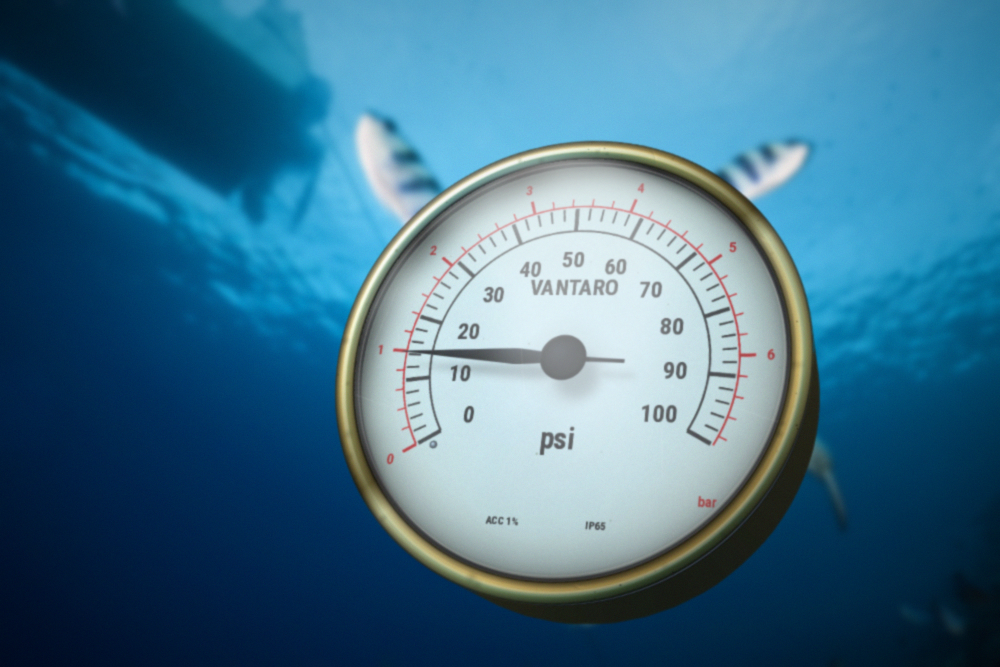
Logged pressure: 14 psi
